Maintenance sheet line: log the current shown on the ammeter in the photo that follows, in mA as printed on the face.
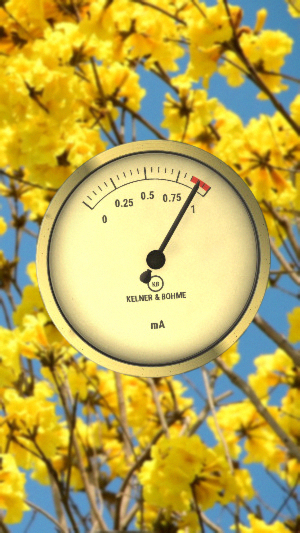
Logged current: 0.9 mA
